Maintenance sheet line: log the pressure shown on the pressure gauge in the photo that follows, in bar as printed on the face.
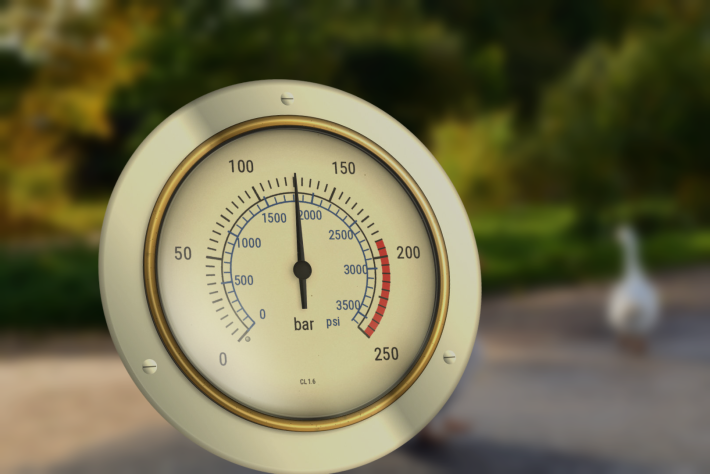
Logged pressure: 125 bar
